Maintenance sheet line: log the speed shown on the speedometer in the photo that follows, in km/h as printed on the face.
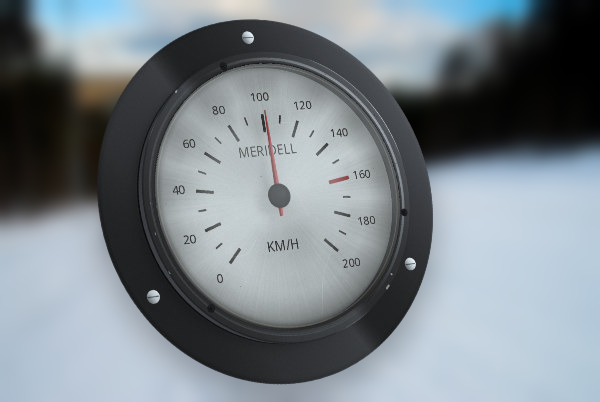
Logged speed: 100 km/h
